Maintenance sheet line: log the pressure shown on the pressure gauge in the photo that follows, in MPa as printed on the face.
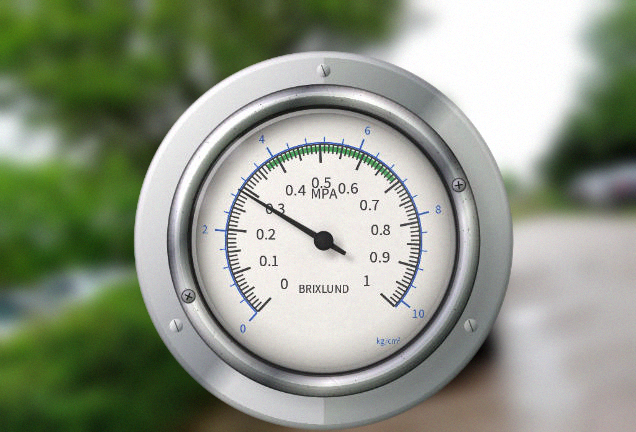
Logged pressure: 0.29 MPa
